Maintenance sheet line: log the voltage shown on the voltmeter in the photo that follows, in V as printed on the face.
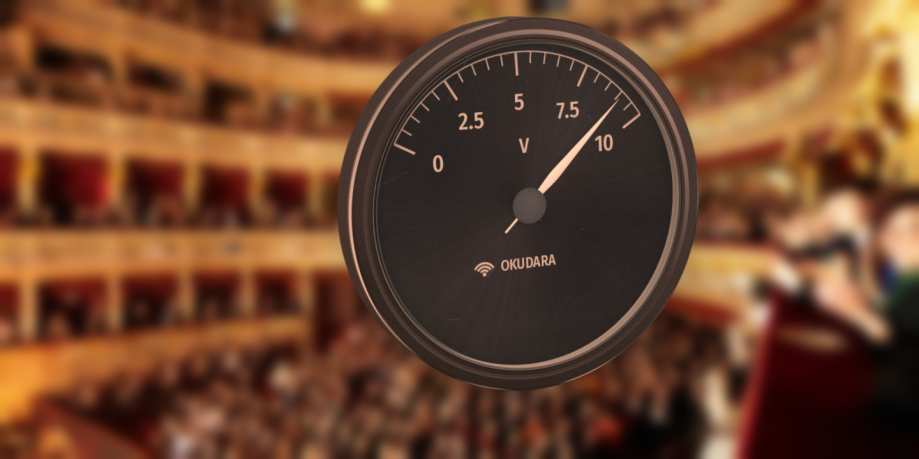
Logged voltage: 9 V
